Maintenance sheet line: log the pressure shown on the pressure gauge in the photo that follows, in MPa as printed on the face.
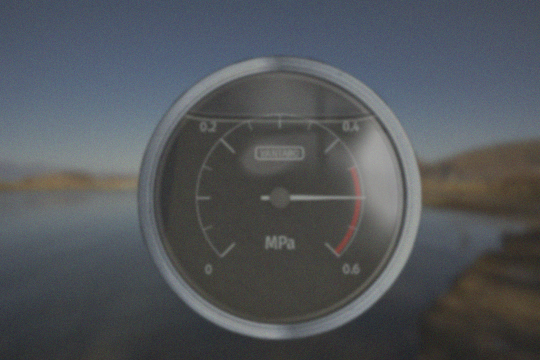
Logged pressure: 0.5 MPa
